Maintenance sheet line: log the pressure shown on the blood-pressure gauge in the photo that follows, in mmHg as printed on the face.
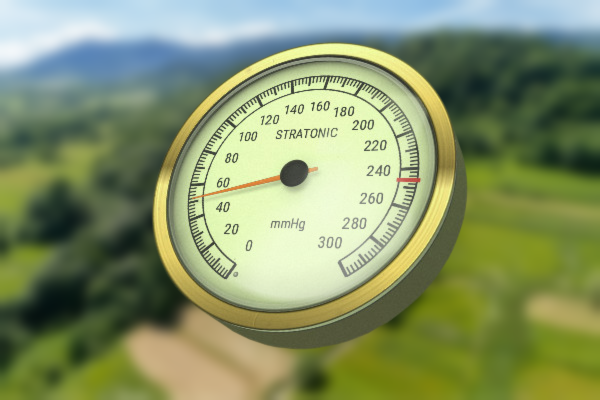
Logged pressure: 50 mmHg
